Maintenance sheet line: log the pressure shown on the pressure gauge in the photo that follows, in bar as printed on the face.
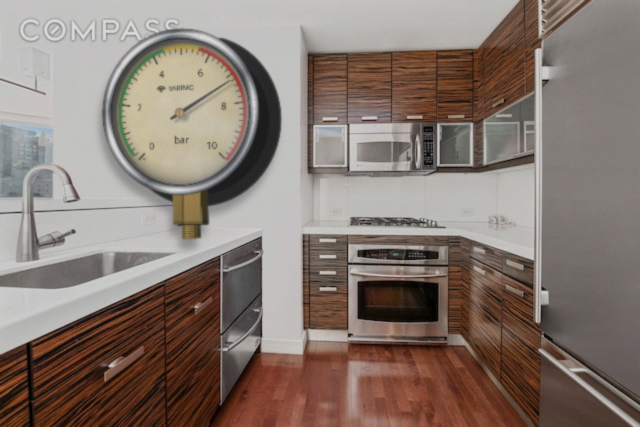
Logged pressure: 7.2 bar
